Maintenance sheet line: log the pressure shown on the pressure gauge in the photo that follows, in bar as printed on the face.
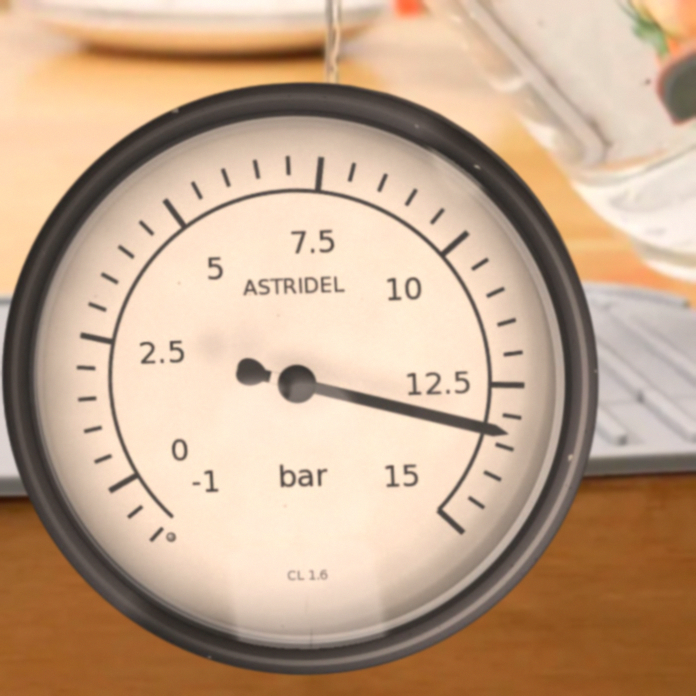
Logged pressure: 13.25 bar
